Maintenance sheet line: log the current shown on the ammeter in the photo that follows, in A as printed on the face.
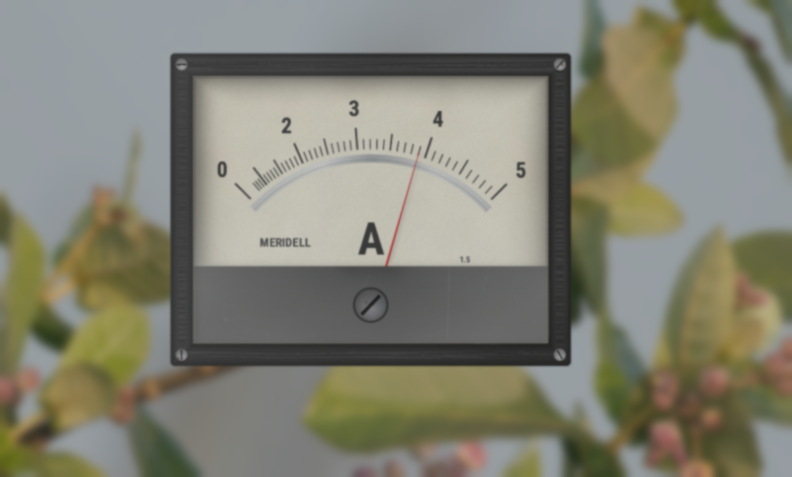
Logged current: 3.9 A
